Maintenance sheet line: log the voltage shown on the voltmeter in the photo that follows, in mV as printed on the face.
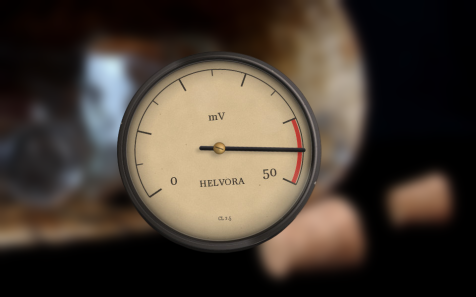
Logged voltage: 45 mV
